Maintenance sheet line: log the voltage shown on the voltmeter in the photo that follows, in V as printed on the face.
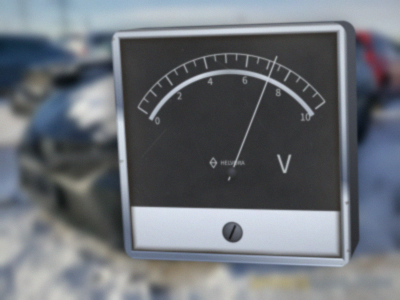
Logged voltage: 7.25 V
